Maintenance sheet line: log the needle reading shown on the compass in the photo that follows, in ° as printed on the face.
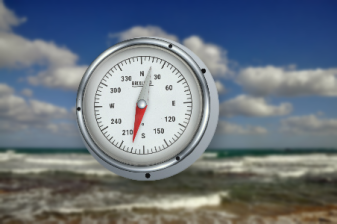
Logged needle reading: 195 °
